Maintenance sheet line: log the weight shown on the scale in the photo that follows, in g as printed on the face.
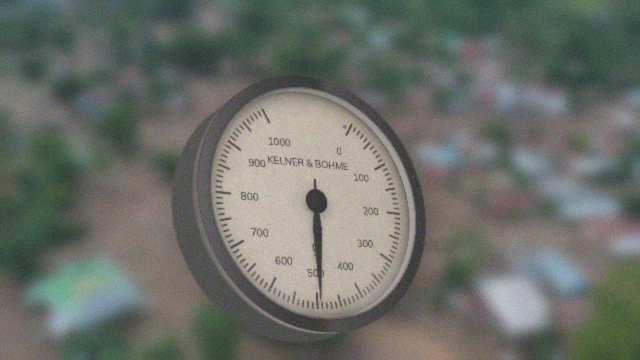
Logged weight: 500 g
